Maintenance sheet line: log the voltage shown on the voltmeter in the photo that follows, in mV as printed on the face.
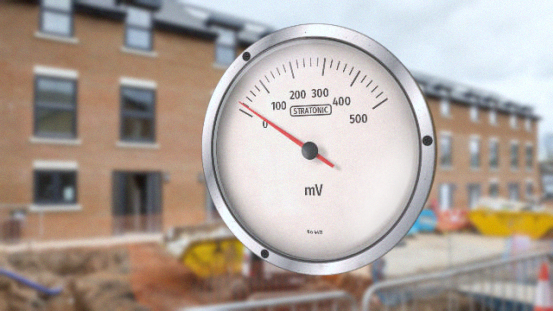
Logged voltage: 20 mV
